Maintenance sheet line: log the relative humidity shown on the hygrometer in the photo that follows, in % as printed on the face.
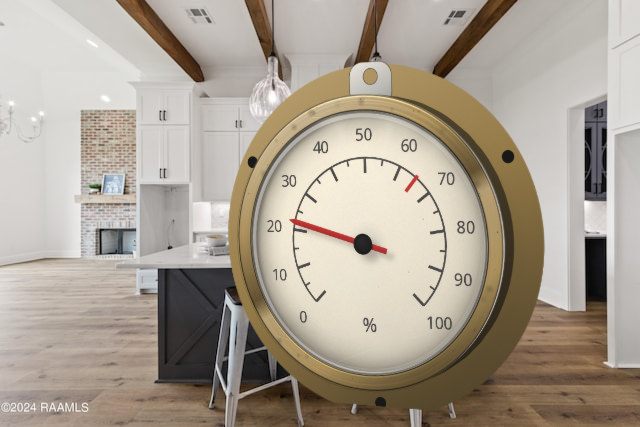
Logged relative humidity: 22.5 %
